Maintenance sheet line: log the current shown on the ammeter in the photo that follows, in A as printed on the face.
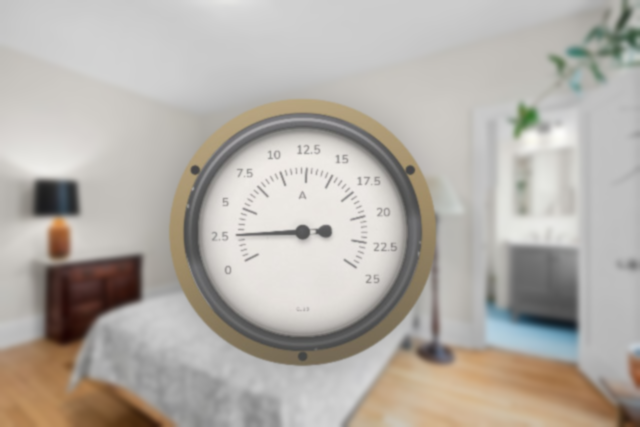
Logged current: 2.5 A
